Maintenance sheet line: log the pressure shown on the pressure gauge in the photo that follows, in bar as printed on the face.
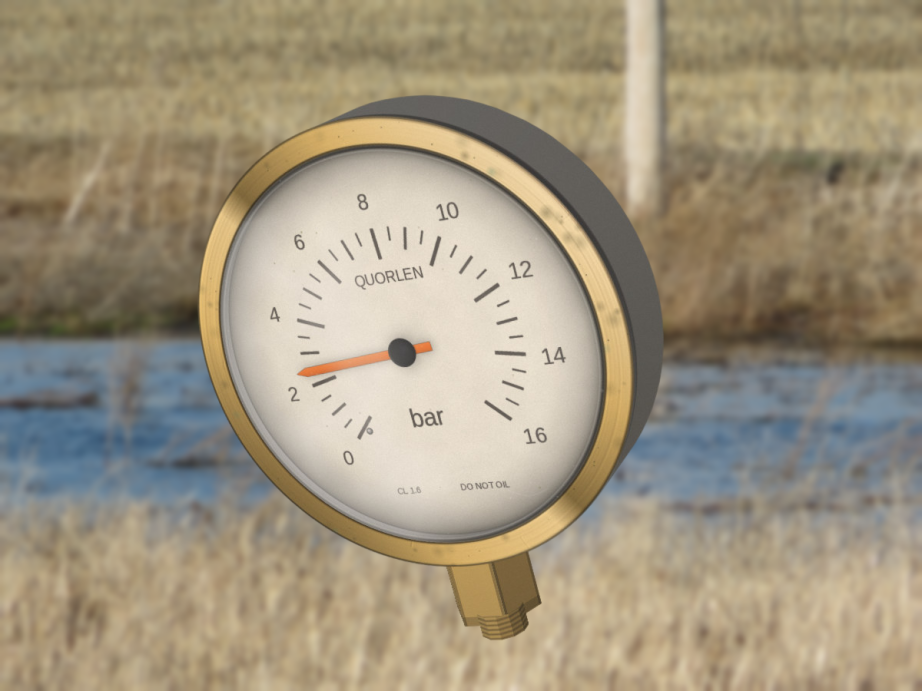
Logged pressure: 2.5 bar
